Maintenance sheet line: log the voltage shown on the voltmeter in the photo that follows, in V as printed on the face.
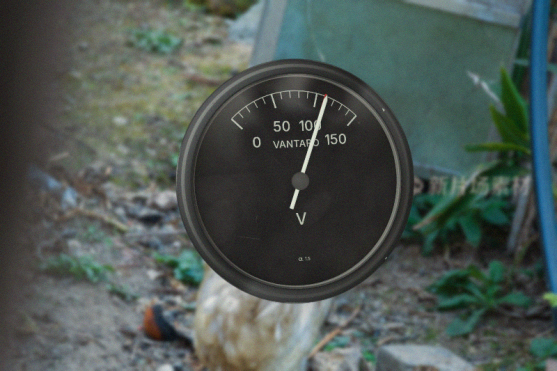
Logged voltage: 110 V
